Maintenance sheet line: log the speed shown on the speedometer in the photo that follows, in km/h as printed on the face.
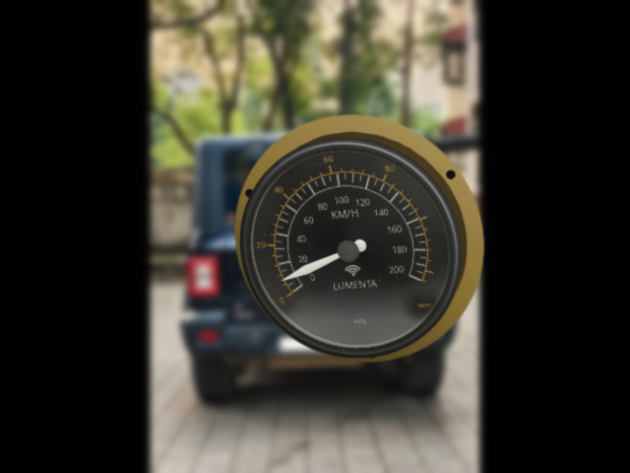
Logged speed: 10 km/h
